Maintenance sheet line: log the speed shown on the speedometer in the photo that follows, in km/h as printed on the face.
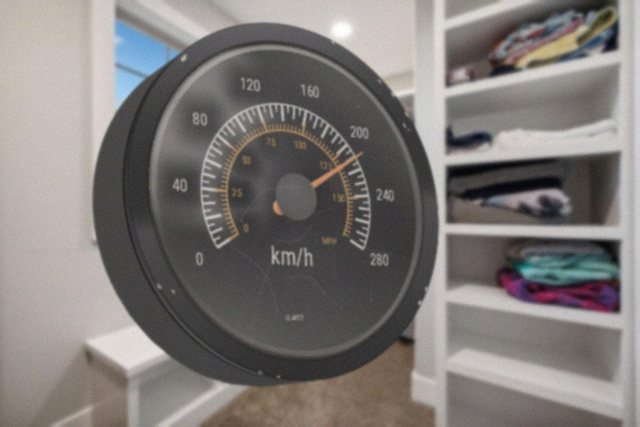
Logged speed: 210 km/h
